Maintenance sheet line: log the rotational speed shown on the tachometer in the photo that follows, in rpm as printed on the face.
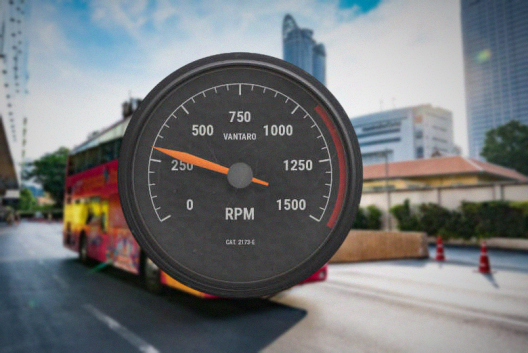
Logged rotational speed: 300 rpm
